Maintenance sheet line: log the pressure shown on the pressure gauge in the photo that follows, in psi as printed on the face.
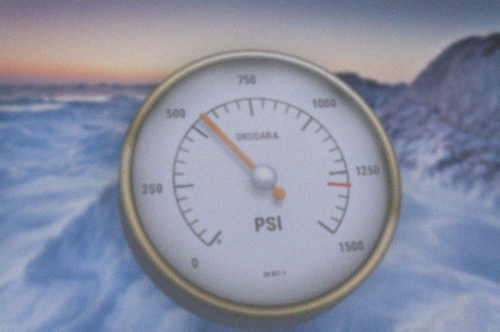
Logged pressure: 550 psi
